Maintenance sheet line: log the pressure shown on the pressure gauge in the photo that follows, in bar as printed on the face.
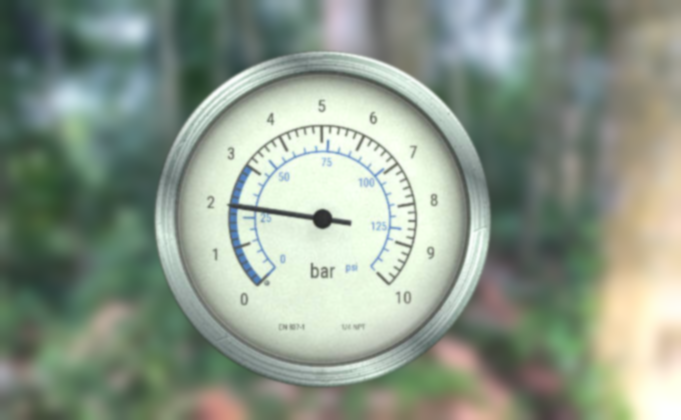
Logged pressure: 2 bar
